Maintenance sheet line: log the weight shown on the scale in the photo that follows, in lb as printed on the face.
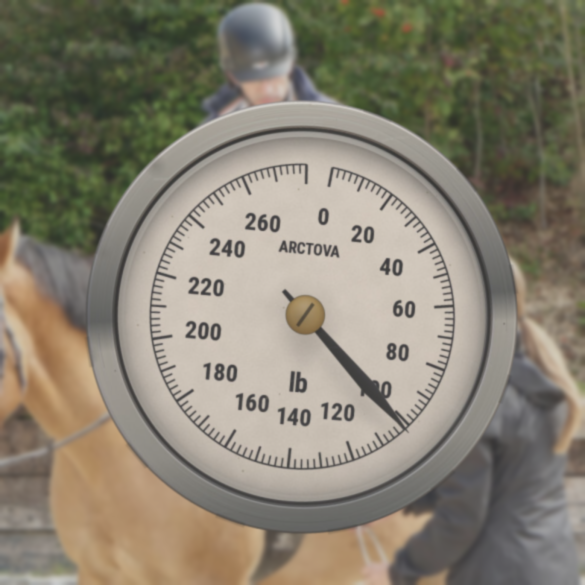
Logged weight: 102 lb
